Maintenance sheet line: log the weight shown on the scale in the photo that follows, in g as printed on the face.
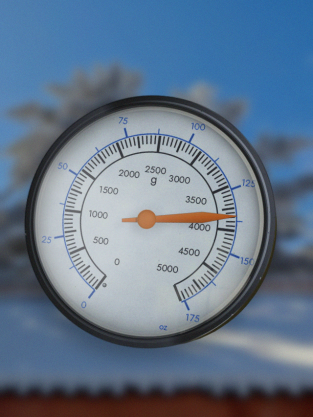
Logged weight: 3850 g
